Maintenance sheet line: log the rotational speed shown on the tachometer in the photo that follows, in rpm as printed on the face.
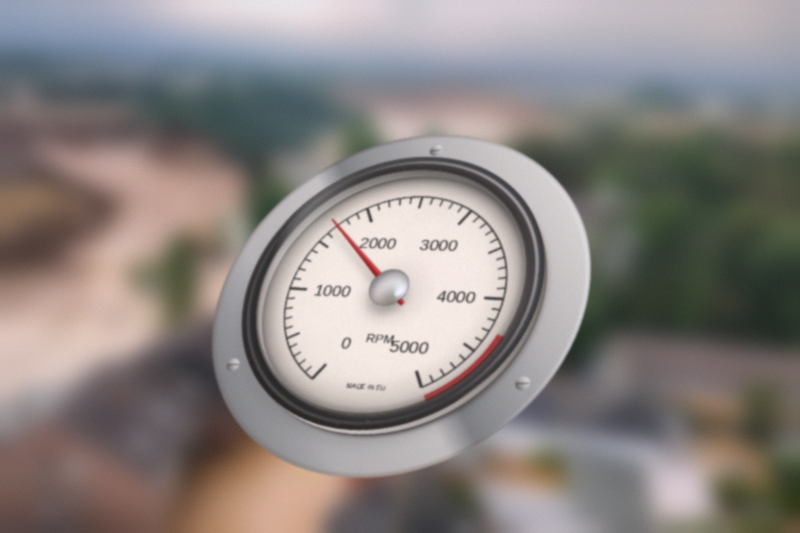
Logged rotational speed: 1700 rpm
